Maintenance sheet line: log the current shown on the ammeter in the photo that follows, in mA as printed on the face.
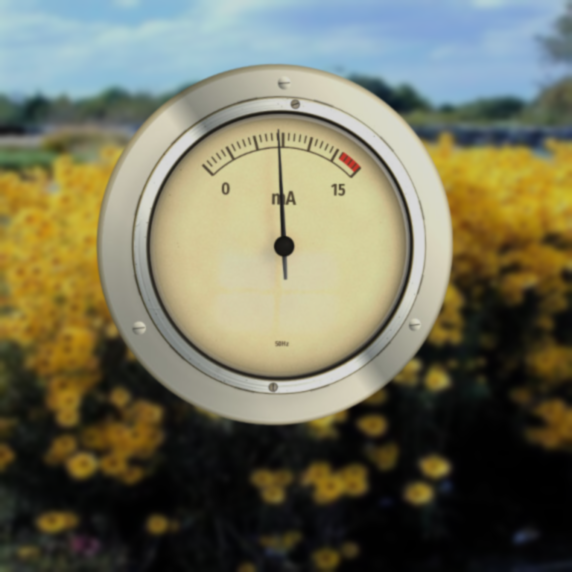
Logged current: 7 mA
